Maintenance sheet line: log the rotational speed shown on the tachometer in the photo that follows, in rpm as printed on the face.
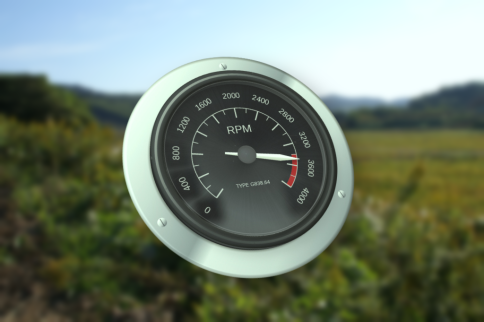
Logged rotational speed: 3500 rpm
